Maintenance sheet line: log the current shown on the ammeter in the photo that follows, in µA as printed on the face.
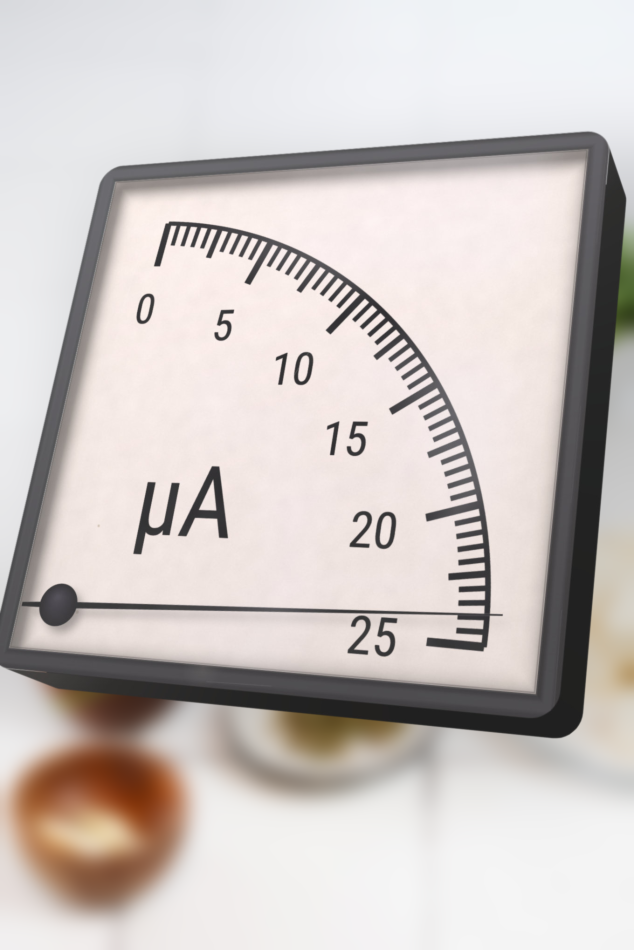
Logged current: 24 µA
